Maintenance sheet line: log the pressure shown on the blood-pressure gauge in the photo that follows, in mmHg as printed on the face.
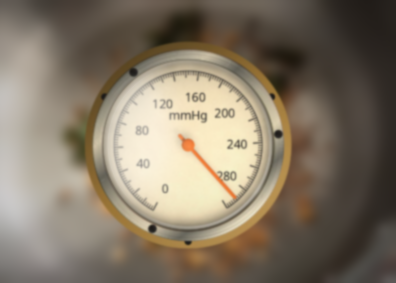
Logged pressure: 290 mmHg
